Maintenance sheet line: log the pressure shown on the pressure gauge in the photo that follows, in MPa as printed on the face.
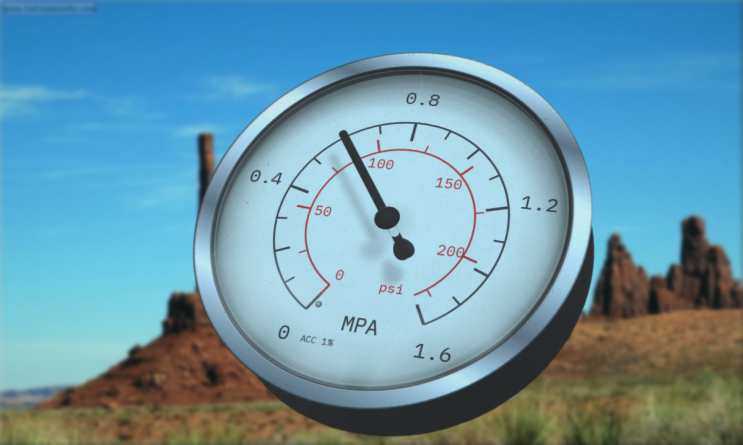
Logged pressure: 0.6 MPa
